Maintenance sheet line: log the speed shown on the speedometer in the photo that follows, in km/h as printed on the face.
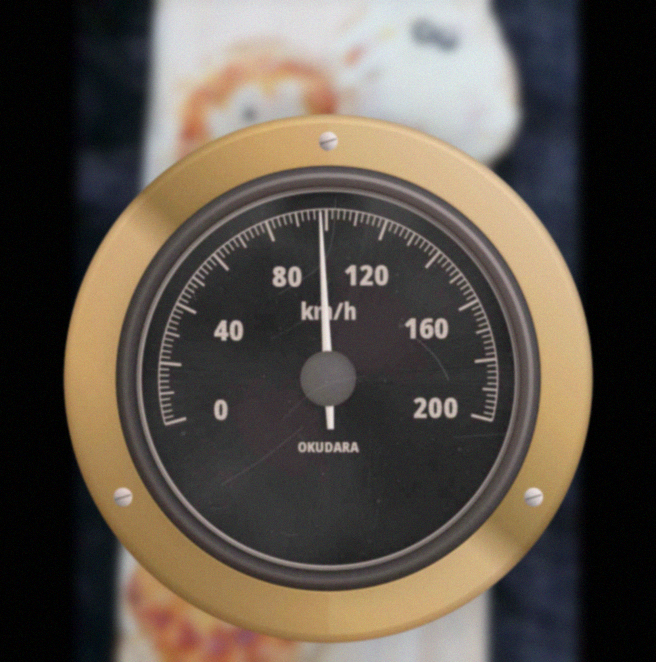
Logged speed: 98 km/h
